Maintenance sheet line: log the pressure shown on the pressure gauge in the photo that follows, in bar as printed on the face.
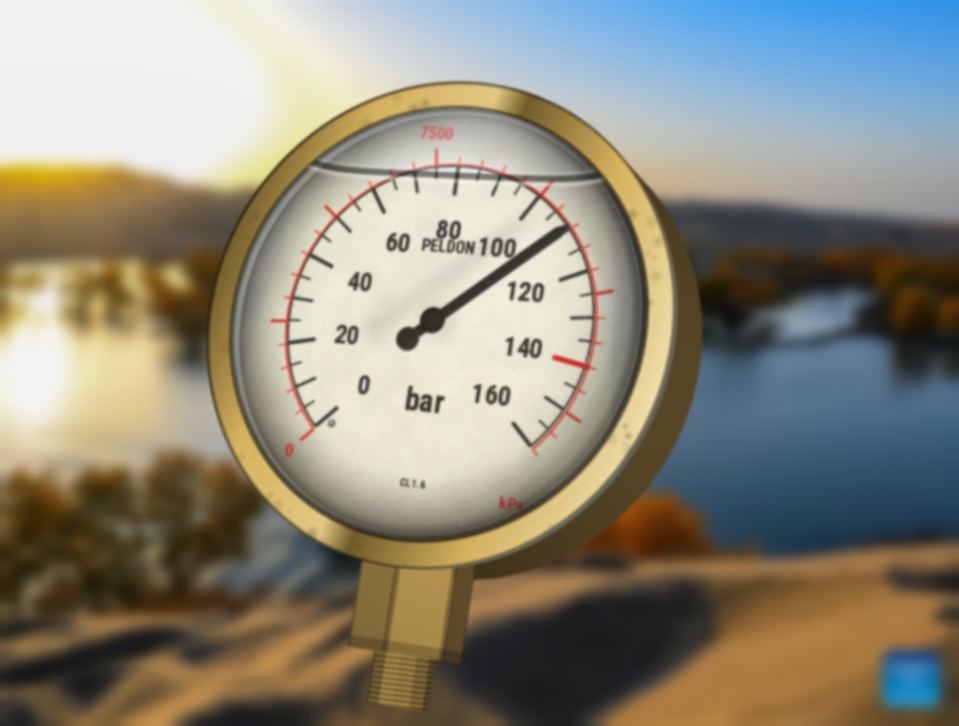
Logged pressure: 110 bar
